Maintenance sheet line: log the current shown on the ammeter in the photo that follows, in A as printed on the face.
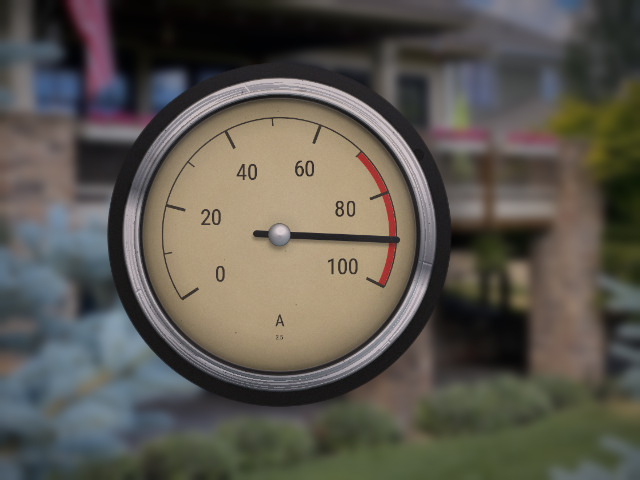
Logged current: 90 A
